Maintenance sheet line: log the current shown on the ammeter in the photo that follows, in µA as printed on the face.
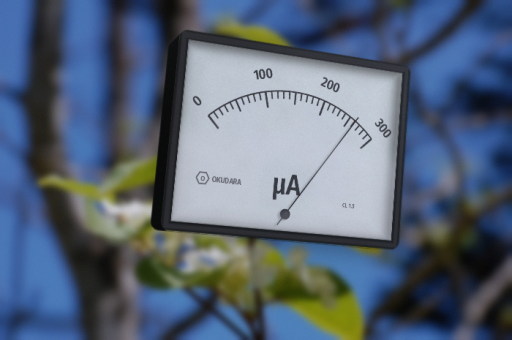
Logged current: 260 µA
